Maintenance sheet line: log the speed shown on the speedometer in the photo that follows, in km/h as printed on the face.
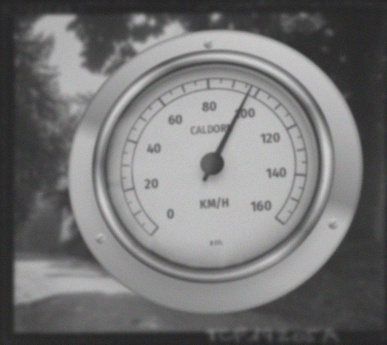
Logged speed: 97.5 km/h
